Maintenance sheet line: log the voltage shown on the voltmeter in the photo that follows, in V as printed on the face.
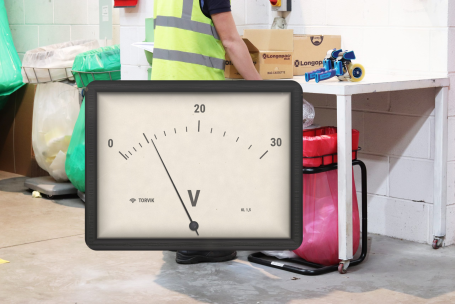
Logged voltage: 11 V
